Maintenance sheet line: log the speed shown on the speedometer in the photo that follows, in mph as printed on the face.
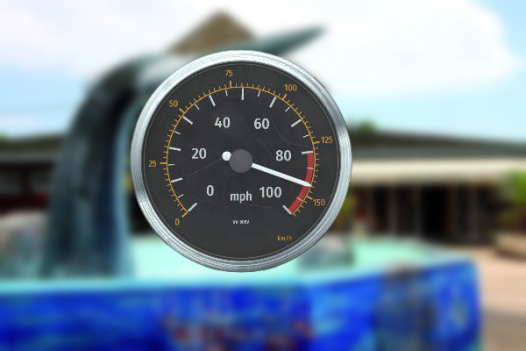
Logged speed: 90 mph
